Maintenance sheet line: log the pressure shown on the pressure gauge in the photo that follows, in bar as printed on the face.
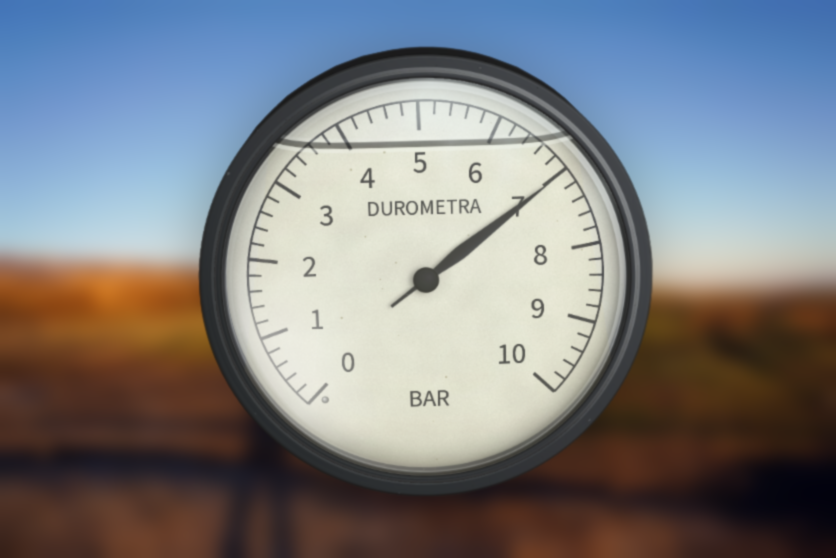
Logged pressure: 7 bar
